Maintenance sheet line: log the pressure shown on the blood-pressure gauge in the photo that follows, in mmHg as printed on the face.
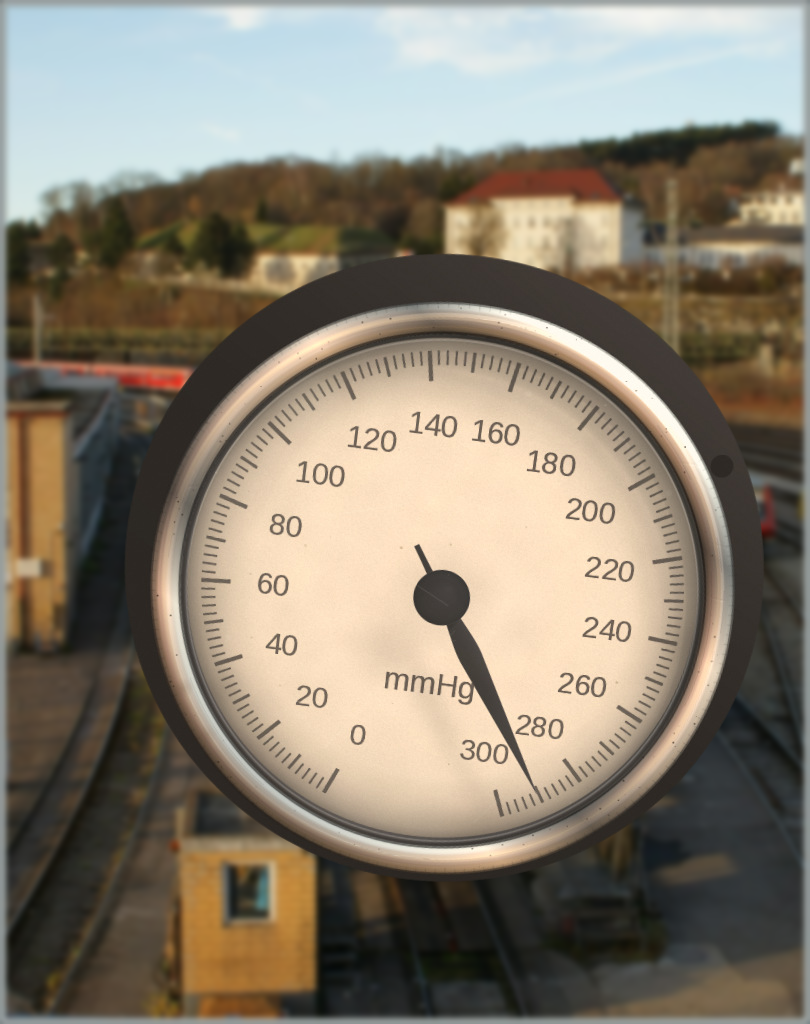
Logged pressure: 290 mmHg
